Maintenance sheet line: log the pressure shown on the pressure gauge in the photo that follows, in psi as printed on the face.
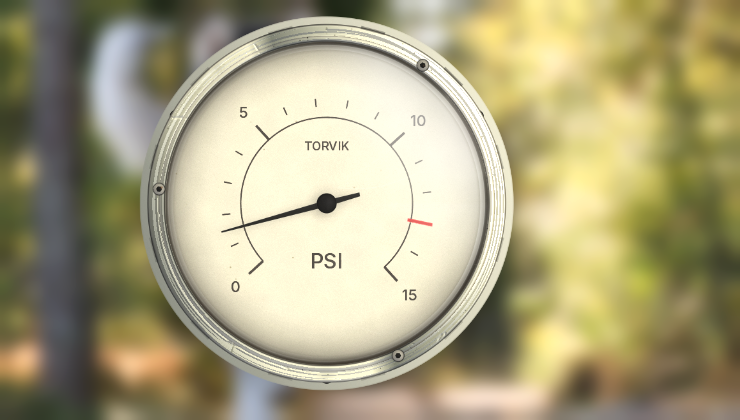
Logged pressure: 1.5 psi
